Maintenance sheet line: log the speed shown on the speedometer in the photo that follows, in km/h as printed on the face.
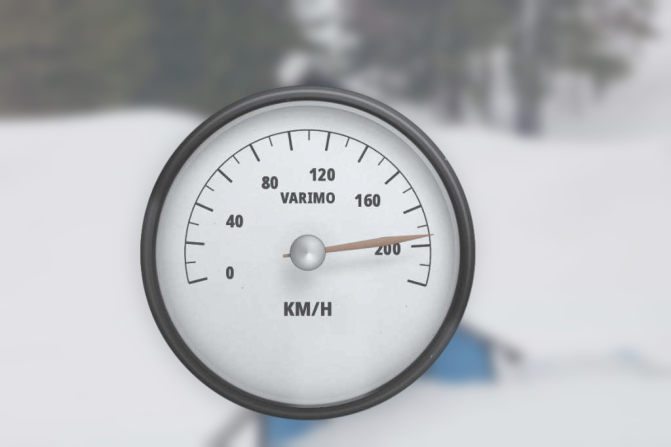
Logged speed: 195 km/h
